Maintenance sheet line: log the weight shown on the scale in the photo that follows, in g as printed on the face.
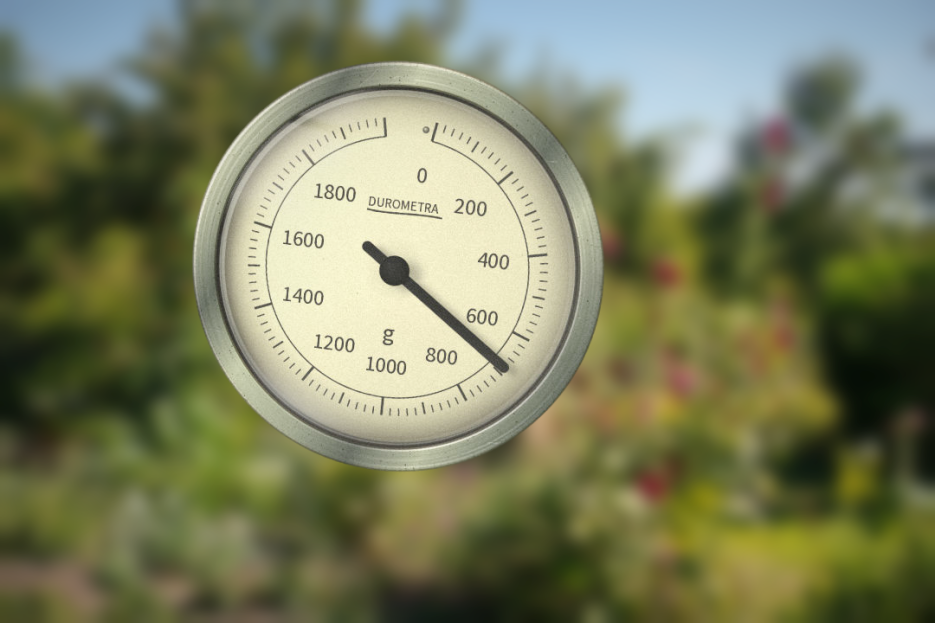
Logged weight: 680 g
